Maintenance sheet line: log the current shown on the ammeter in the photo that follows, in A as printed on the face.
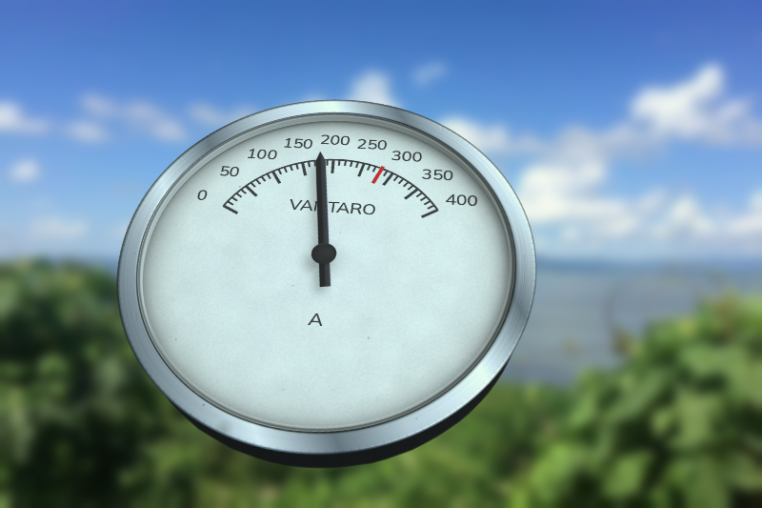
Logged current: 180 A
